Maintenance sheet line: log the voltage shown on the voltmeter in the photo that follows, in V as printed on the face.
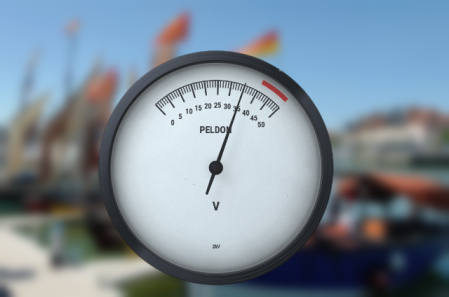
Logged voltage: 35 V
